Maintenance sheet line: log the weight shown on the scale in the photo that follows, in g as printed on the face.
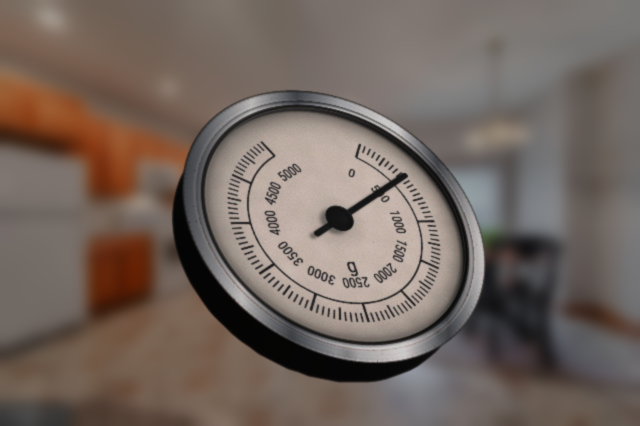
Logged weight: 500 g
